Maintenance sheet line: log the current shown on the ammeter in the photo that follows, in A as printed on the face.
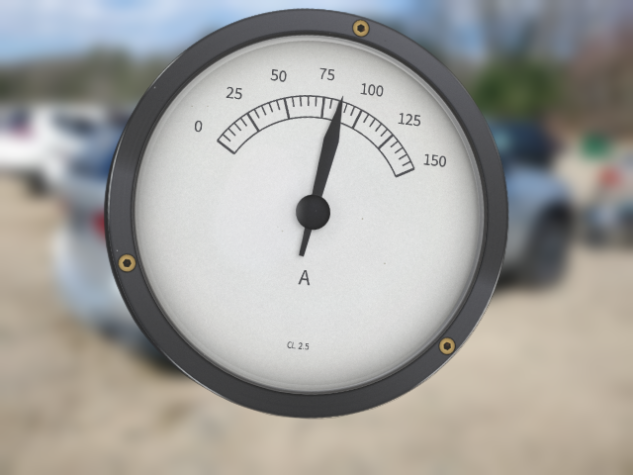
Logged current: 85 A
